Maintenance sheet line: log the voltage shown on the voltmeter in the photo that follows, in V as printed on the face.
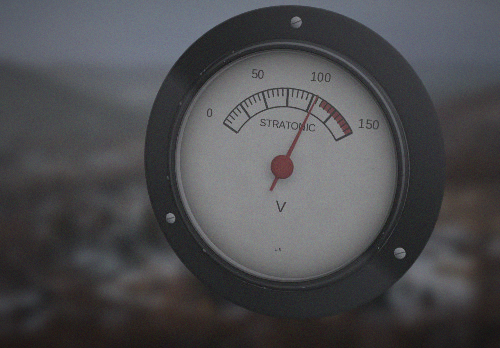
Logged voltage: 105 V
